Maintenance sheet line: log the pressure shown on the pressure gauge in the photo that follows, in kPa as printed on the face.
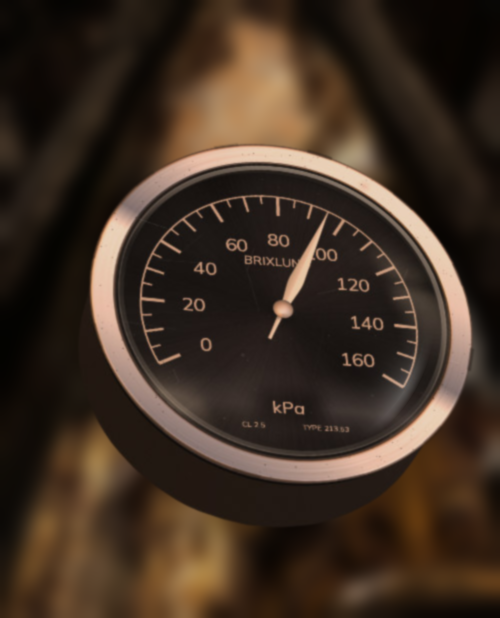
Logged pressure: 95 kPa
